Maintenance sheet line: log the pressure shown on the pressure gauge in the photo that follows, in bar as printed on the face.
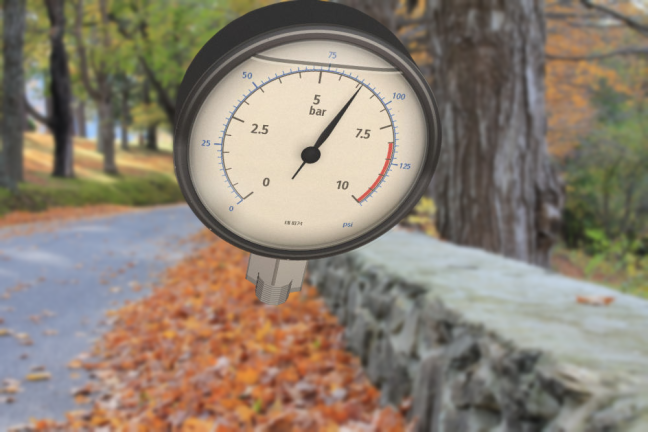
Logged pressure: 6 bar
